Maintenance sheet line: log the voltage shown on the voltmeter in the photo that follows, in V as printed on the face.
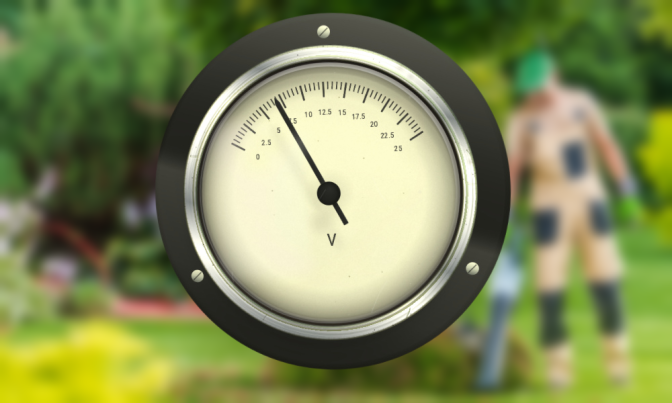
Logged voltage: 7 V
